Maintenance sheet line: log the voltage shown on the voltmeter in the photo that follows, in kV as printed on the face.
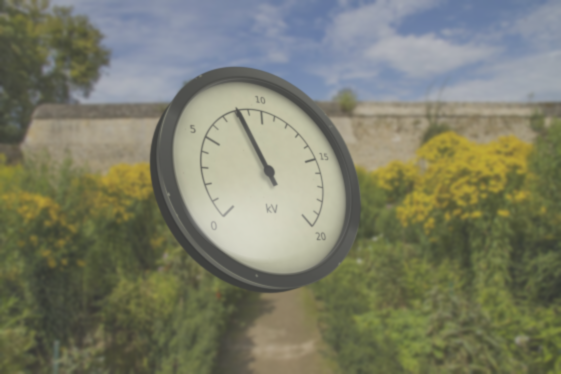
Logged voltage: 8 kV
